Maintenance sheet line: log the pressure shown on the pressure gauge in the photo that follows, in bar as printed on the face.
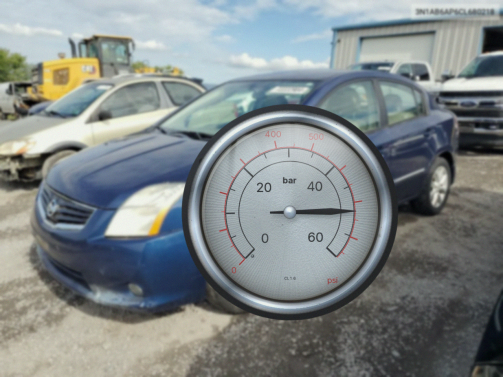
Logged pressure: 50 bar
